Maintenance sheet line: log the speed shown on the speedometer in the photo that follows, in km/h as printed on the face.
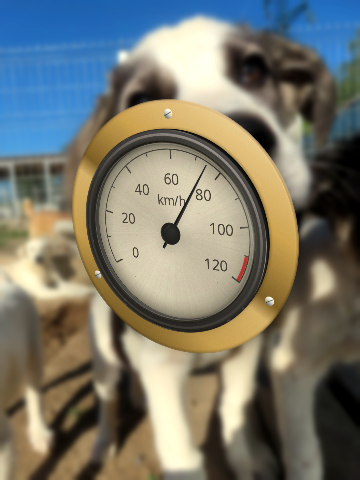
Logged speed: 75 km/h
